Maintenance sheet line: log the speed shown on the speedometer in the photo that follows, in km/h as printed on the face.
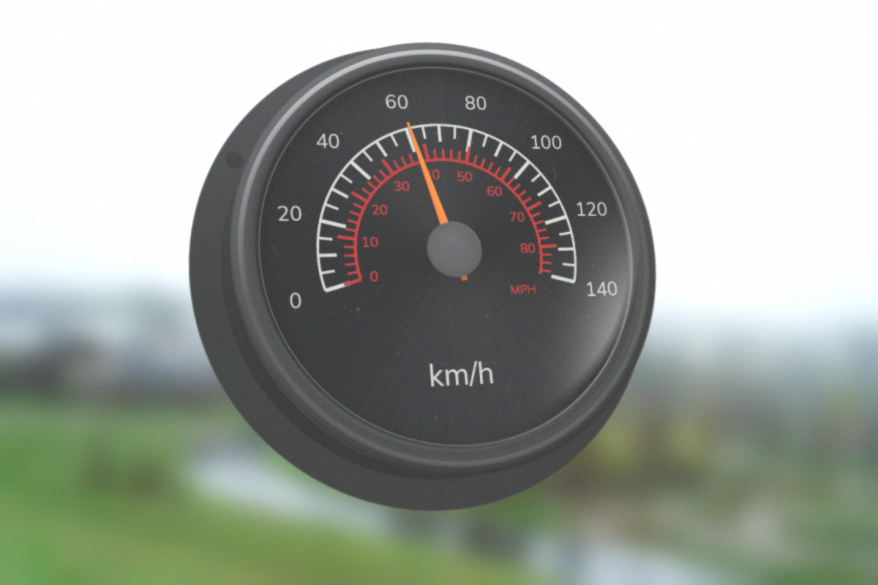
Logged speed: 60 km/h
